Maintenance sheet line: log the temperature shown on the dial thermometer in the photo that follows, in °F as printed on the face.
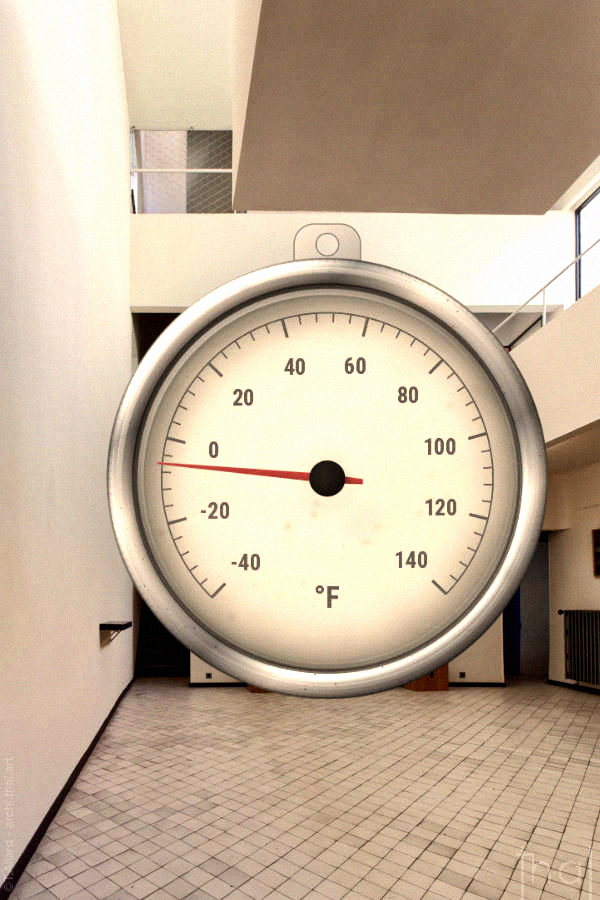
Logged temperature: -6 °F
